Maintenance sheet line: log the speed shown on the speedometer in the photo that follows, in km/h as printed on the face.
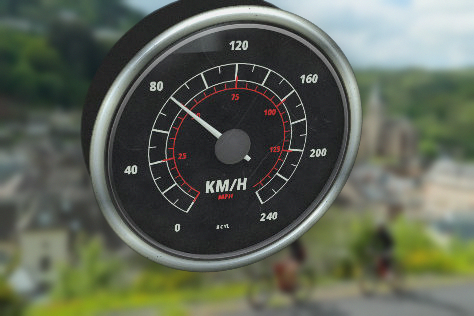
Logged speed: 80 km/h
